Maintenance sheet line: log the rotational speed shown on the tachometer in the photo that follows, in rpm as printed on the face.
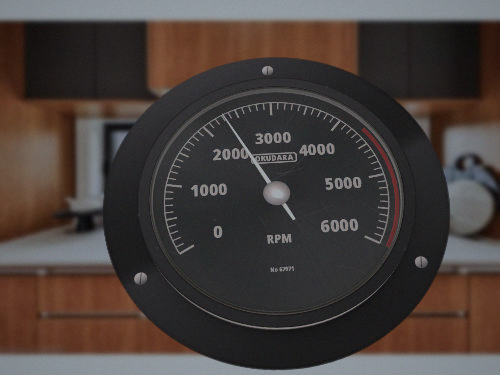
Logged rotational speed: 2300 rpm
